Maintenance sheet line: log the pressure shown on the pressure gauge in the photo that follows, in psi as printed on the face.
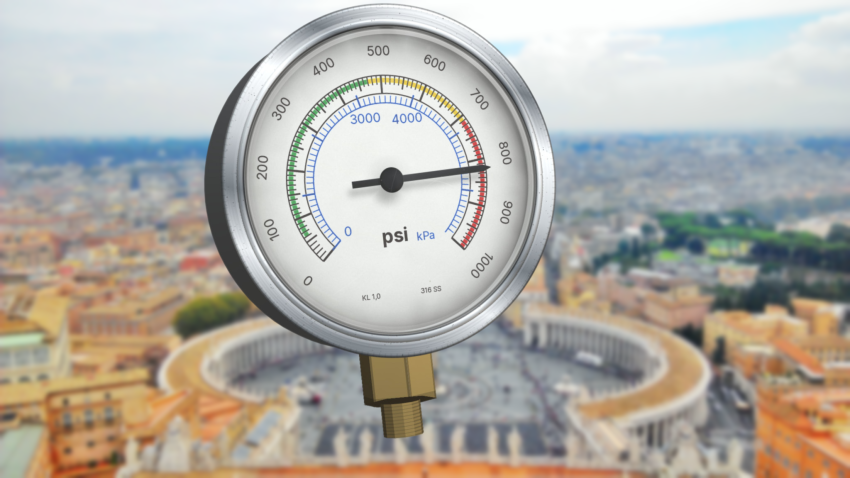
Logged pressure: 820 psi
